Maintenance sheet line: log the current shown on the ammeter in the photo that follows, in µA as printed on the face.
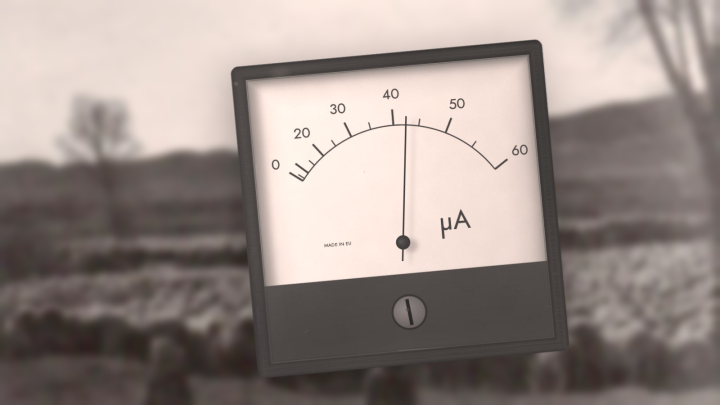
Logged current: 42.5 µA
